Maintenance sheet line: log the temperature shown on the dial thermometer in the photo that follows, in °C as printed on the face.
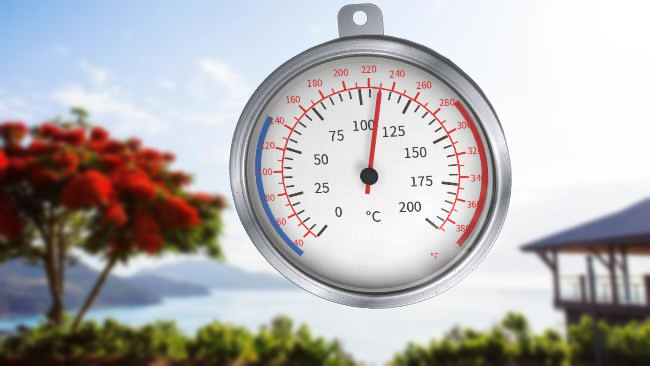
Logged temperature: 110 °C
